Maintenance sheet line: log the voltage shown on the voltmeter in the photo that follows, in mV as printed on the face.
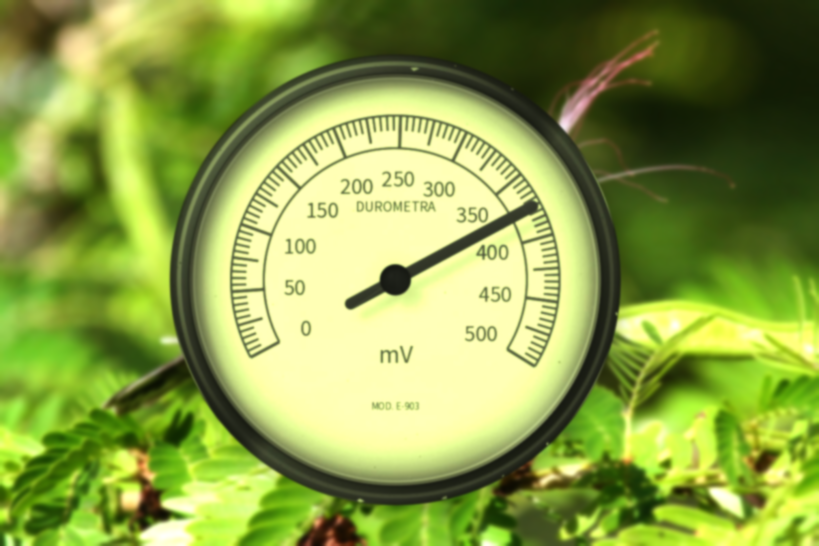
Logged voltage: 375 mV
